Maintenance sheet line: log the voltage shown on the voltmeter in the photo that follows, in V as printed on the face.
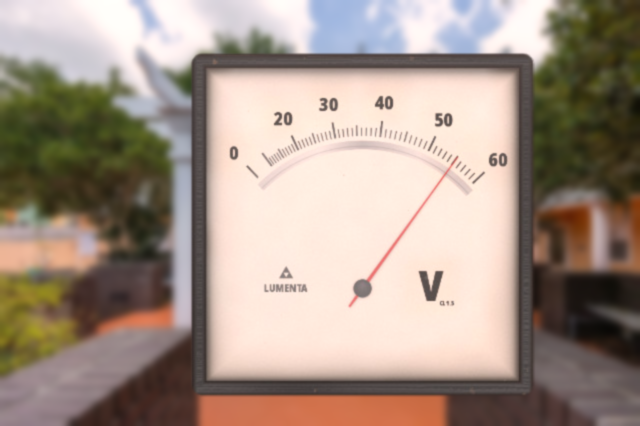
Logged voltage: 55 V
